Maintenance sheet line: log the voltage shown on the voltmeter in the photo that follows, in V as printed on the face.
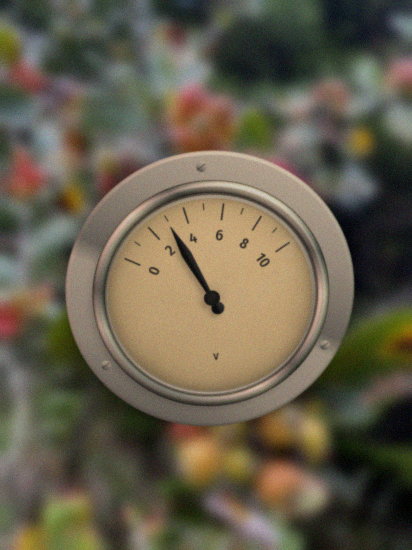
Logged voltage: 3 V
